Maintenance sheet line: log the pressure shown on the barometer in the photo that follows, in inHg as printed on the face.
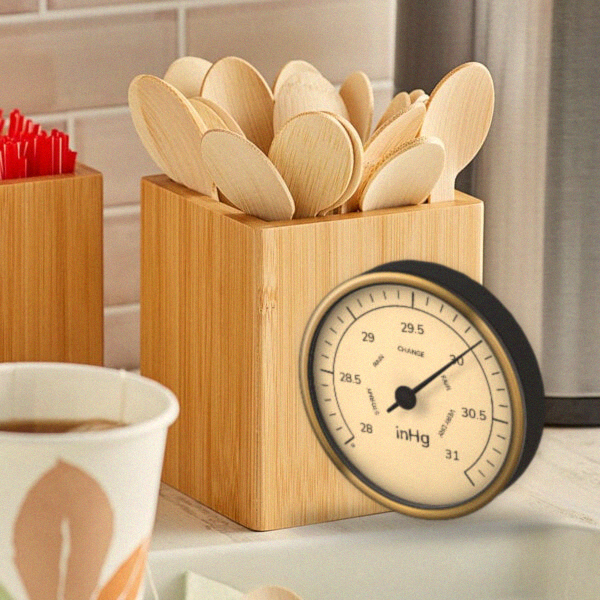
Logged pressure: 30 inHg
